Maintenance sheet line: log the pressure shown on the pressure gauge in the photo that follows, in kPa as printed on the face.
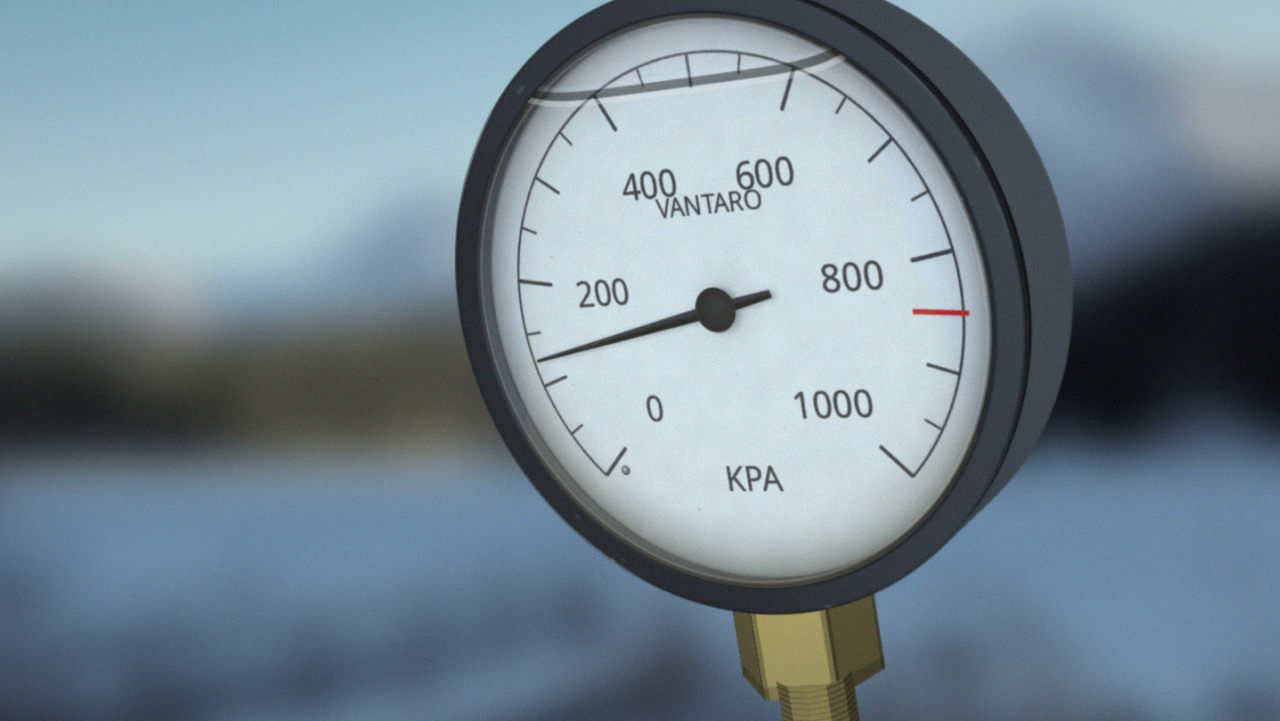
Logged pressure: 125 kPa
